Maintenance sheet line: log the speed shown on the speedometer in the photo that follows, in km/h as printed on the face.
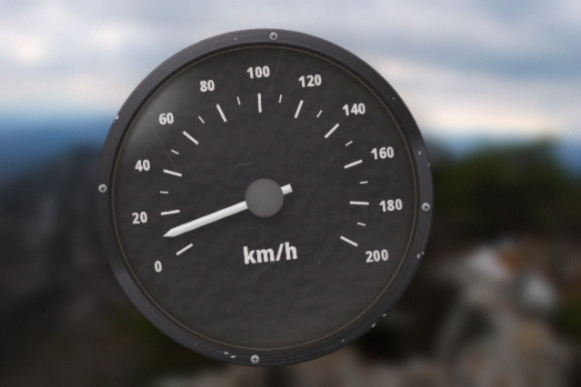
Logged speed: 10 km/h
